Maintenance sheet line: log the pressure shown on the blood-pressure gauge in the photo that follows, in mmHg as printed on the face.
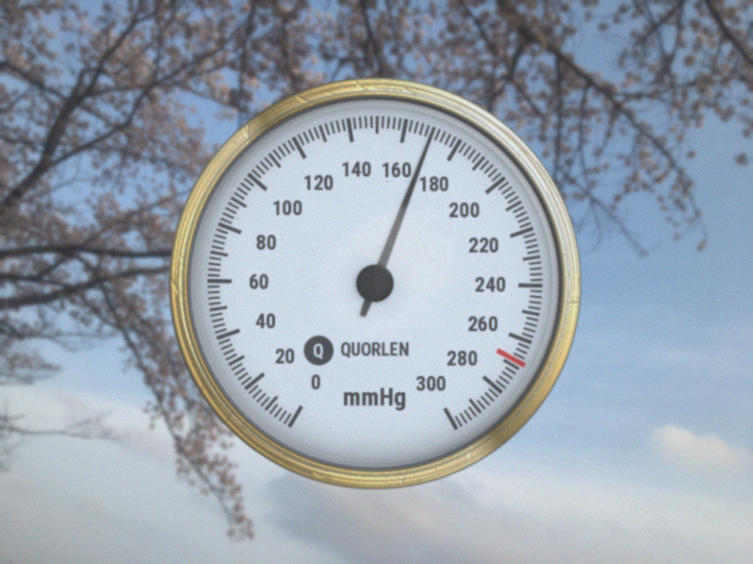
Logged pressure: 170 mmHg
